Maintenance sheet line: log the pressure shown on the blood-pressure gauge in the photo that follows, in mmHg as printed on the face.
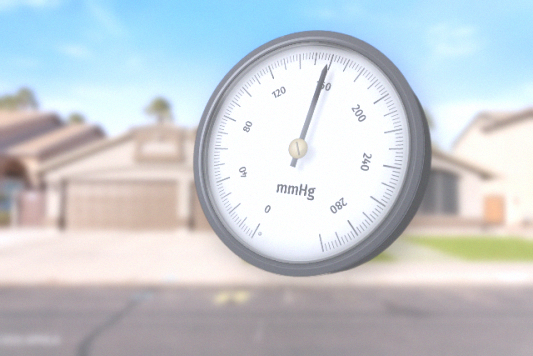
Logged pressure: 160 mmHg
